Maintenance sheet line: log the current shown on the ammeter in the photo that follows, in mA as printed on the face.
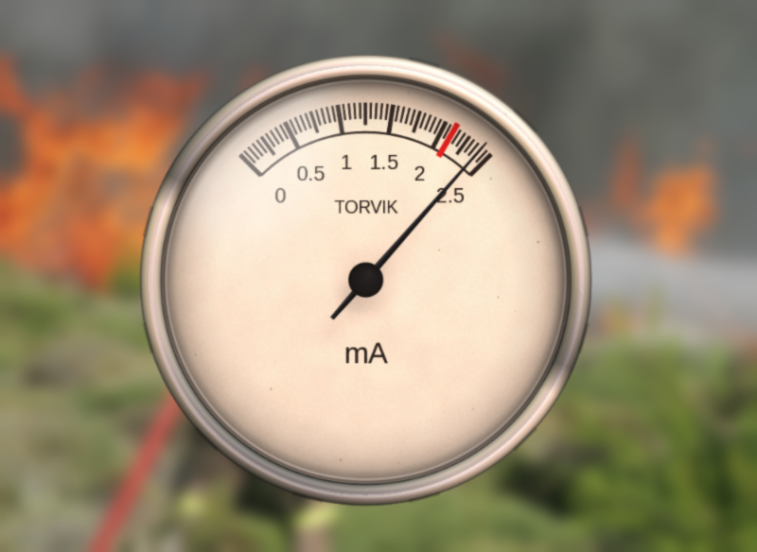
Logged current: 2.4 mA
